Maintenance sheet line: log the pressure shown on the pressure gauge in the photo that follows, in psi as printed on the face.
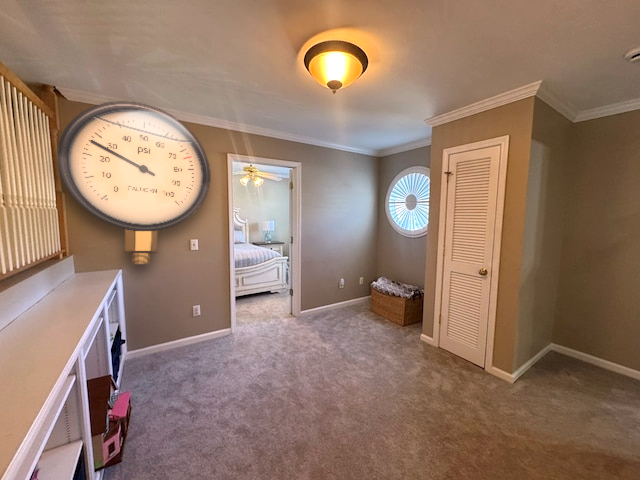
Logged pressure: 26 psi
